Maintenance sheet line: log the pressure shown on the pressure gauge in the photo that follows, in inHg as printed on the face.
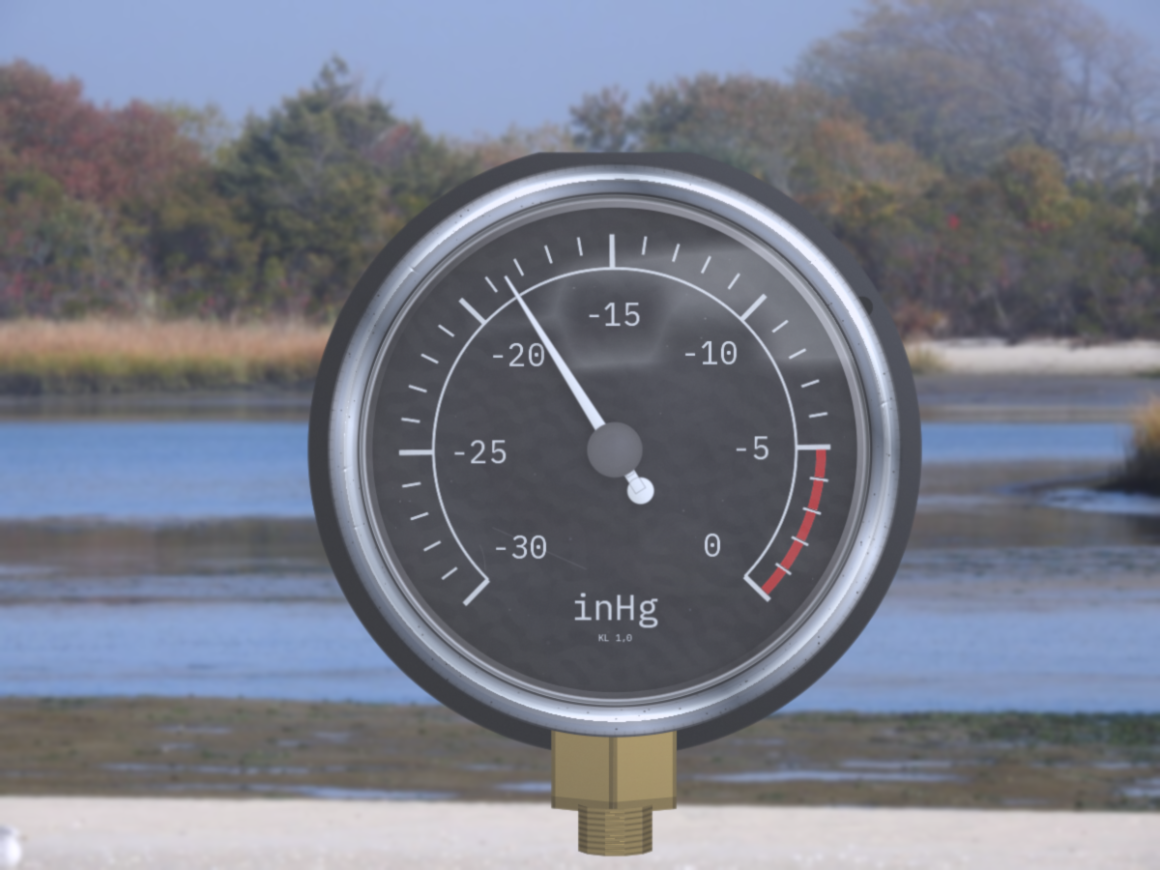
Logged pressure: -18.5 inHg
